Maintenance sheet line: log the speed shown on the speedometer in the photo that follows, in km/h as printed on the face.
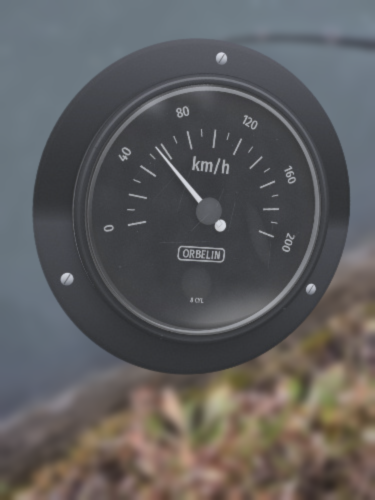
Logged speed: 55 km/h
